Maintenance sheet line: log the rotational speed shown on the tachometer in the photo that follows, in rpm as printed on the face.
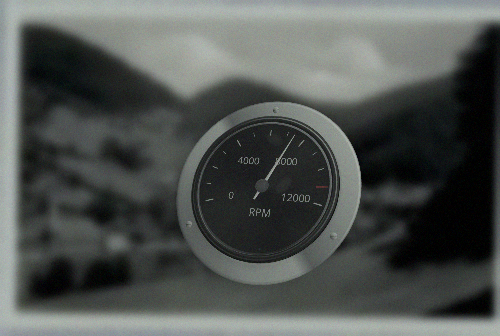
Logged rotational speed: 7500 rpm
